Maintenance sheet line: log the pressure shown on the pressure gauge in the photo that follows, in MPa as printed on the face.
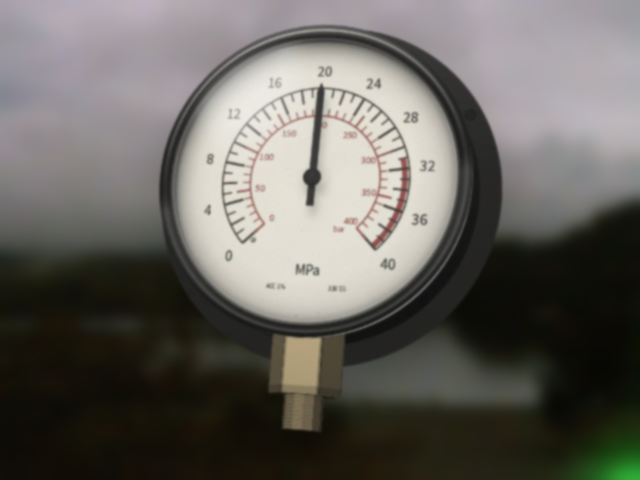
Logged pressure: 20 MPa
